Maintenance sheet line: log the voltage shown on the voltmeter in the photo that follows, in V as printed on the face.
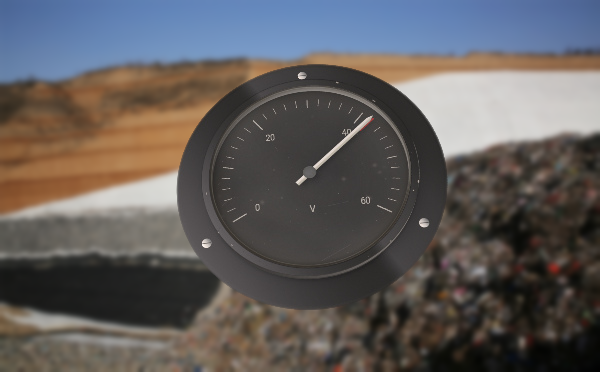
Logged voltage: 42 V
